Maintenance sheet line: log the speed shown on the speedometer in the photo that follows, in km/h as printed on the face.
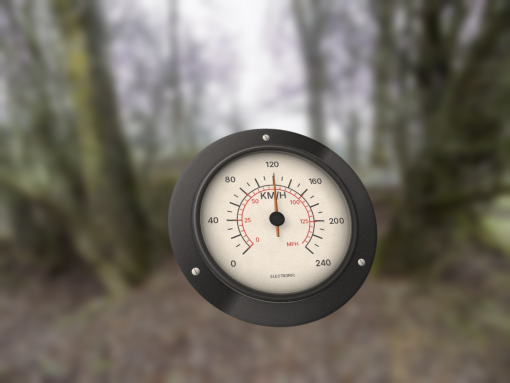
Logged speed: 120 km/h
